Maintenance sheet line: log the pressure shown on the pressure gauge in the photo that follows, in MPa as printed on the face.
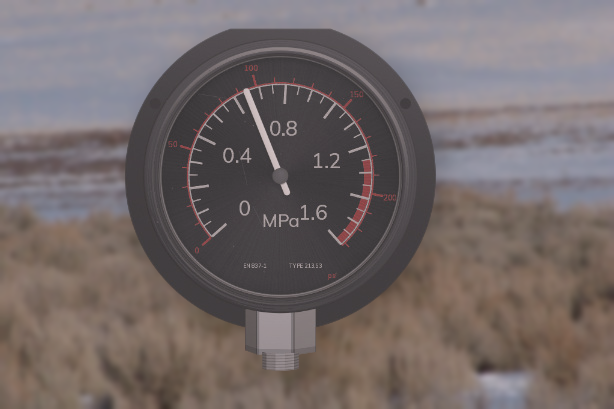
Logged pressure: 0.65 MPa
